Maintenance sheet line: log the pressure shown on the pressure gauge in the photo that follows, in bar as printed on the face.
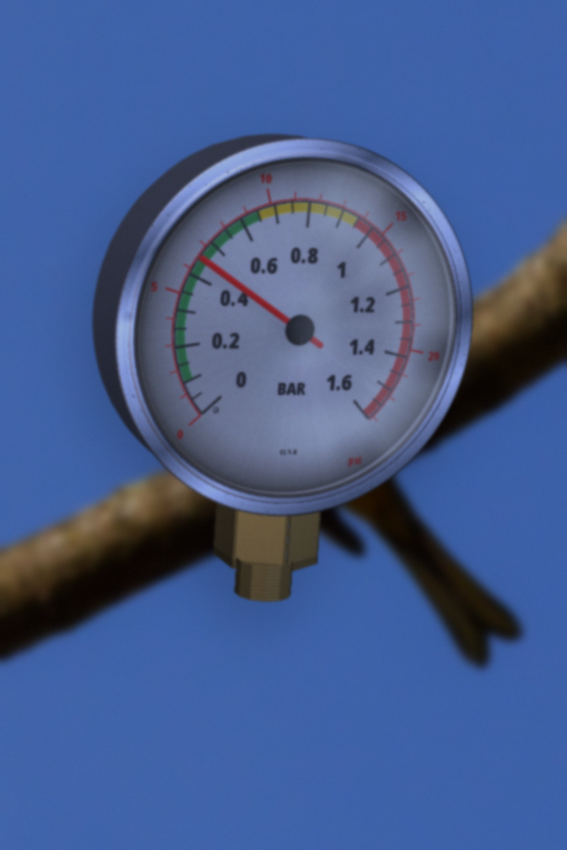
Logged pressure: 0.45 bar
